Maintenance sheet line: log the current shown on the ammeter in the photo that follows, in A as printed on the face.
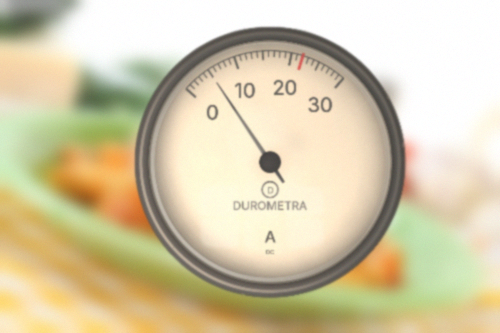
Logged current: 5 A
